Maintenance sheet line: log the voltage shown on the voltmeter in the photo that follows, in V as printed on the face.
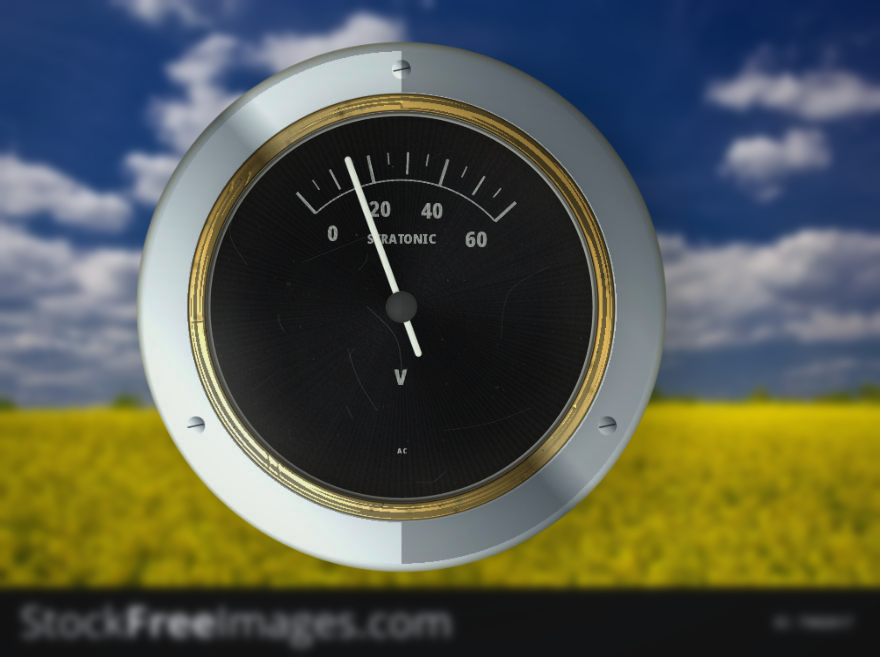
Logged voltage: 15 V
